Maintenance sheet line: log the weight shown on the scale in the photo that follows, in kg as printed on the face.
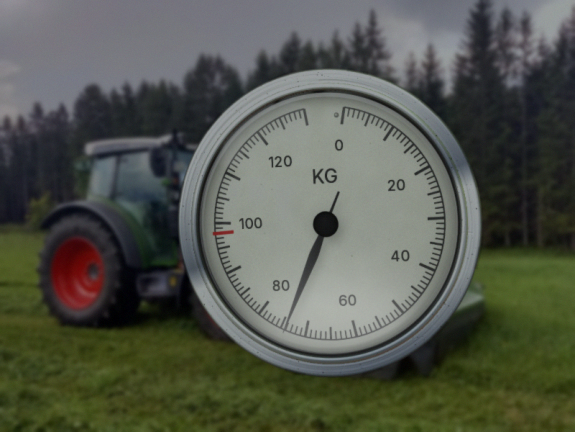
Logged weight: 74 kg
